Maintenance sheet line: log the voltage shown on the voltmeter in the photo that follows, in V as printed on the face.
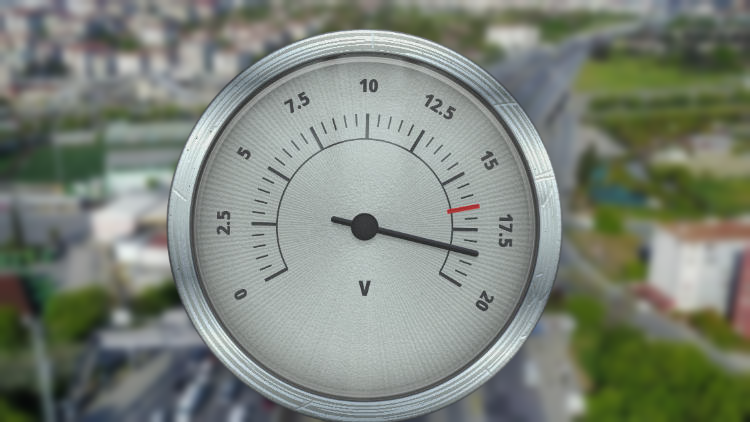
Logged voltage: 18.5 V
